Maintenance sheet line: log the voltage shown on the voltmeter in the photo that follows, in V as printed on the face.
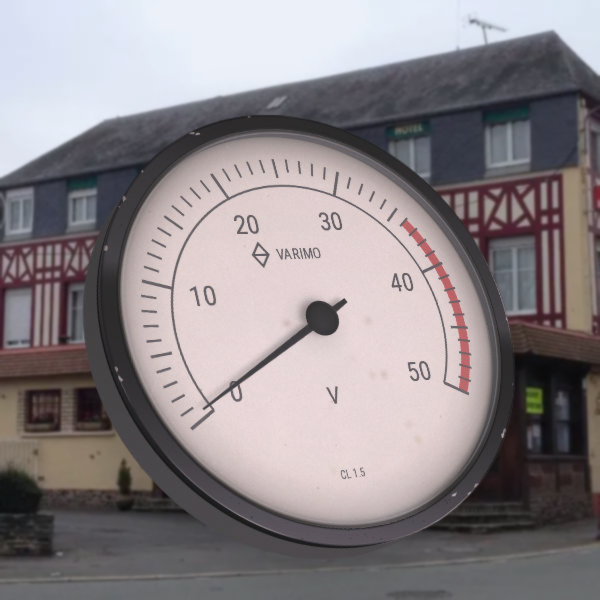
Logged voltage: 0.5 V
